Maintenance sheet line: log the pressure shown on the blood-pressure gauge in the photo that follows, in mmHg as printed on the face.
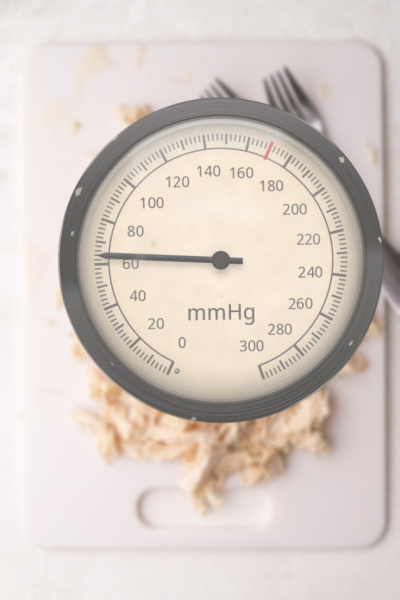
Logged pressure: 64 mmHg
